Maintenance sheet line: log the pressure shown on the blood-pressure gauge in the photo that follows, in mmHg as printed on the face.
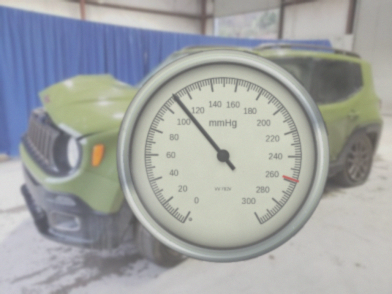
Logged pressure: 110 mmHg
